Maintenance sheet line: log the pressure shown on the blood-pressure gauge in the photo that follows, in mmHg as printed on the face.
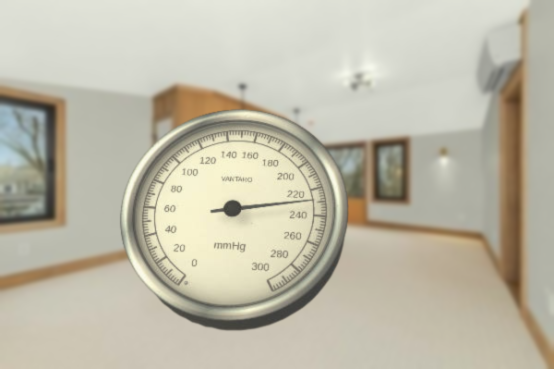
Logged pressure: 230 mmHg
